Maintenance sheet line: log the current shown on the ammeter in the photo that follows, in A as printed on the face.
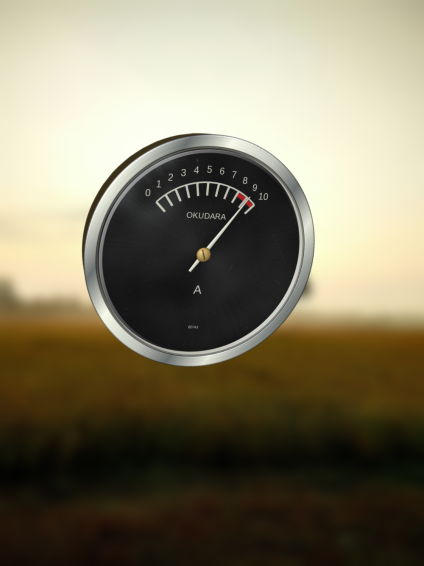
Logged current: 9 A
